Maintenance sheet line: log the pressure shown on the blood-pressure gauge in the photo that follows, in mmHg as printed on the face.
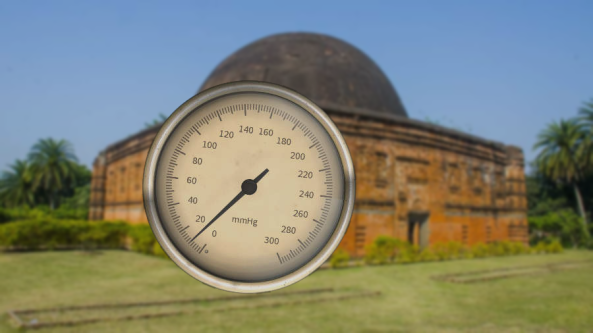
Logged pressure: 10 mmHg
